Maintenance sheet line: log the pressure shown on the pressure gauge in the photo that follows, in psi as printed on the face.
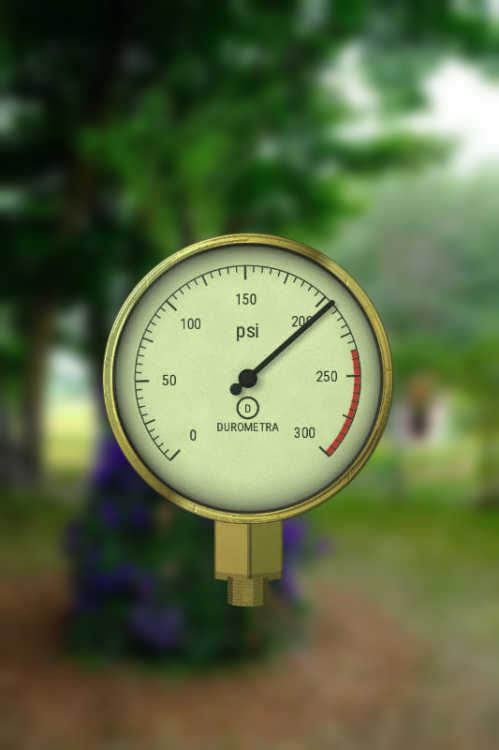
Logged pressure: 205 psi
